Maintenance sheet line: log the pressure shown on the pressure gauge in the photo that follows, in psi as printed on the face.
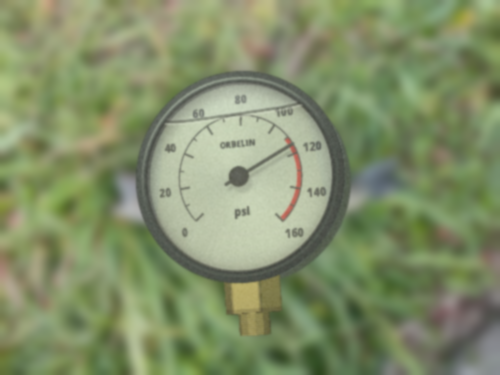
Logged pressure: 115 psi
